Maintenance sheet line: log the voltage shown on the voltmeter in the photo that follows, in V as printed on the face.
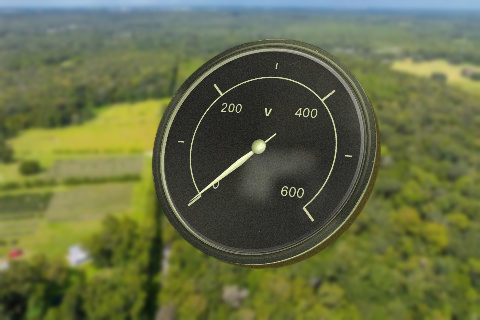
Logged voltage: 0 V
